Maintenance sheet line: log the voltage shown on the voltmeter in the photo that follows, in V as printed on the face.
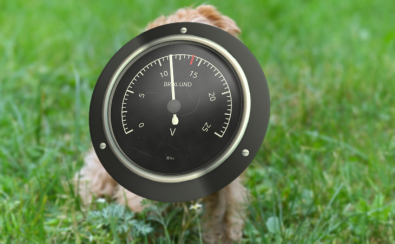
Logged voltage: 11.5 V
